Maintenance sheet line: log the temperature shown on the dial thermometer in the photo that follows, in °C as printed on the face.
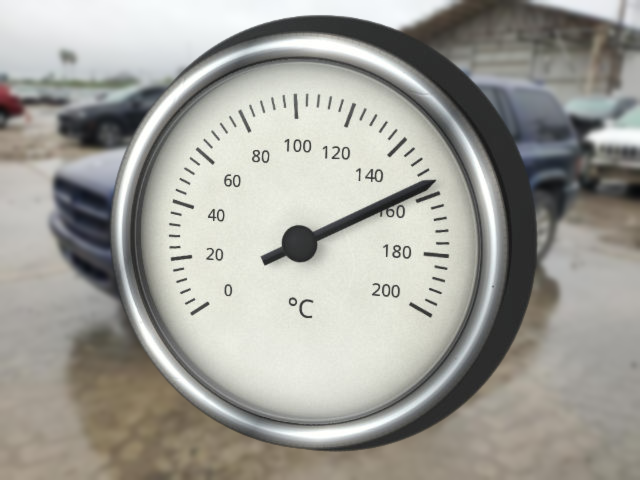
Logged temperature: 156 °C
